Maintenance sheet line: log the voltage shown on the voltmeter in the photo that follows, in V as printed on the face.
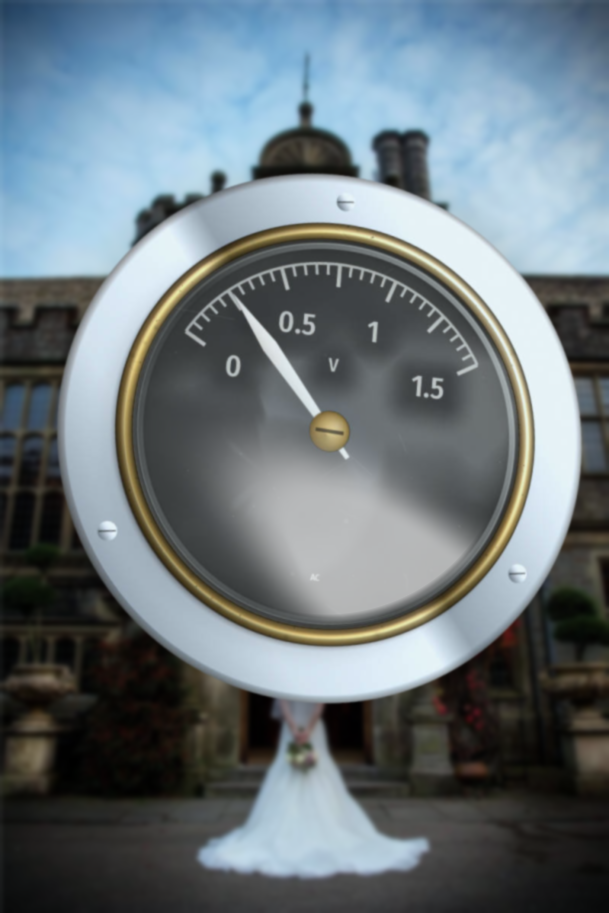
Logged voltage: 0.25 V
